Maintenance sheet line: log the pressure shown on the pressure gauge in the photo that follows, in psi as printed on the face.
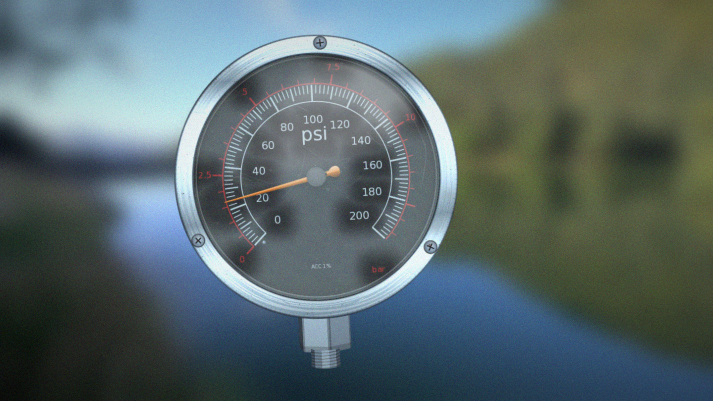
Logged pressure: 24 psi
